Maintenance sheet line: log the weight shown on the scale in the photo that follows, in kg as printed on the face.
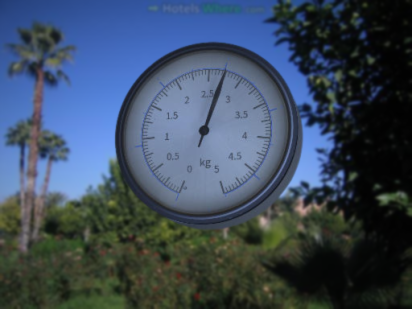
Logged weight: 2.75 kg
